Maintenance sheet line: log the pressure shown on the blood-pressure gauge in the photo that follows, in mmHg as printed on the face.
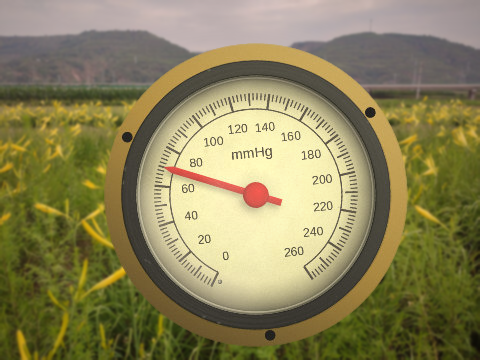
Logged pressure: 70 mmHg
